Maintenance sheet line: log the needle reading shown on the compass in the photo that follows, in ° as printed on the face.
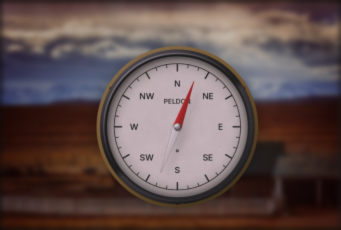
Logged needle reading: 20 °
